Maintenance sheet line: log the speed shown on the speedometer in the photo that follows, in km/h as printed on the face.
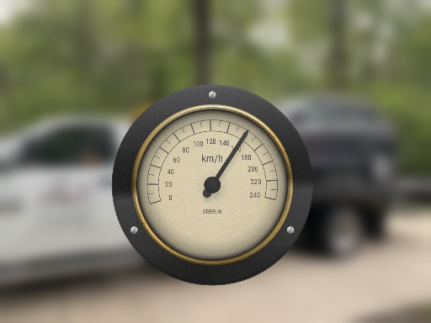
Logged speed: 160 km/h
